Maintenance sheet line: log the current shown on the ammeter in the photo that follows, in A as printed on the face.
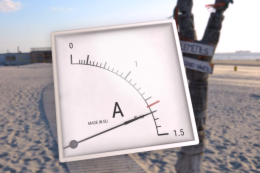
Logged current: 1.35 A
